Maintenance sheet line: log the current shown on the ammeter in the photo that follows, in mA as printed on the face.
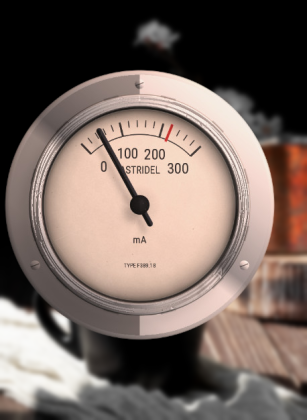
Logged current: 50 mA
